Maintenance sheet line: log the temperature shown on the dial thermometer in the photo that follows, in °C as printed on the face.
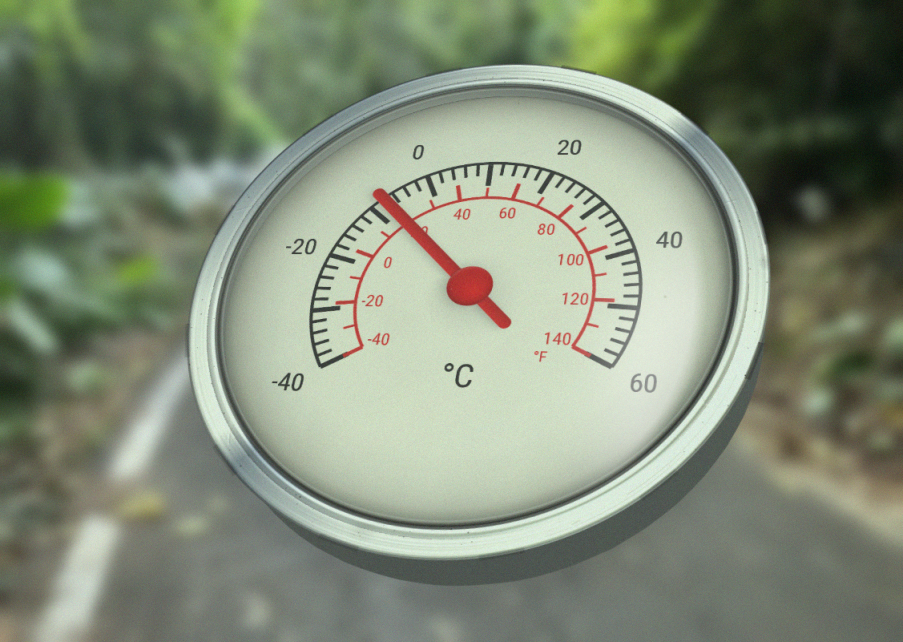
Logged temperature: -8 °C
